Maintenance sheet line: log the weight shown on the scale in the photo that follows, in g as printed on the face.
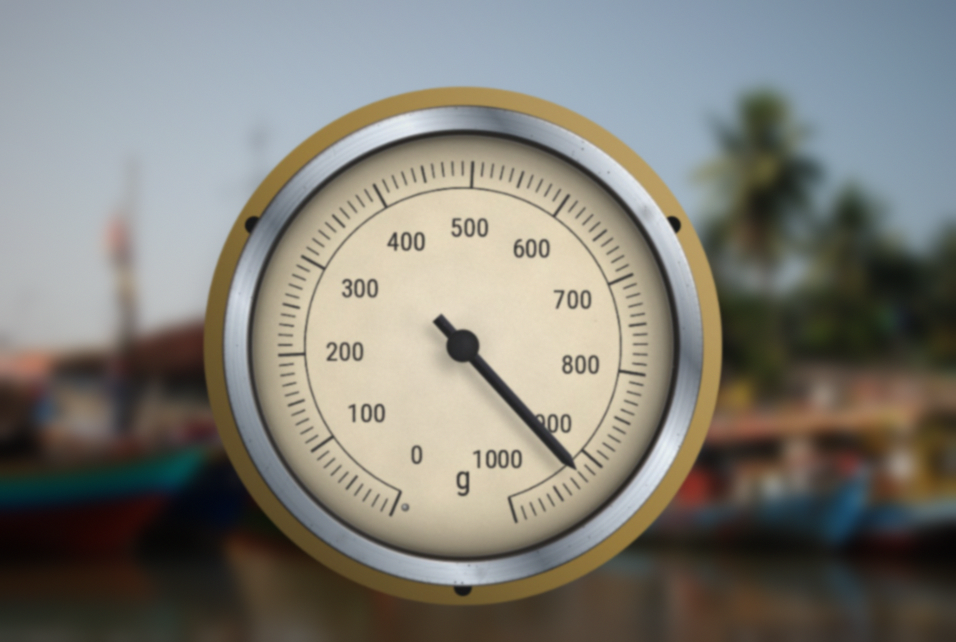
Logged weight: 920 g
